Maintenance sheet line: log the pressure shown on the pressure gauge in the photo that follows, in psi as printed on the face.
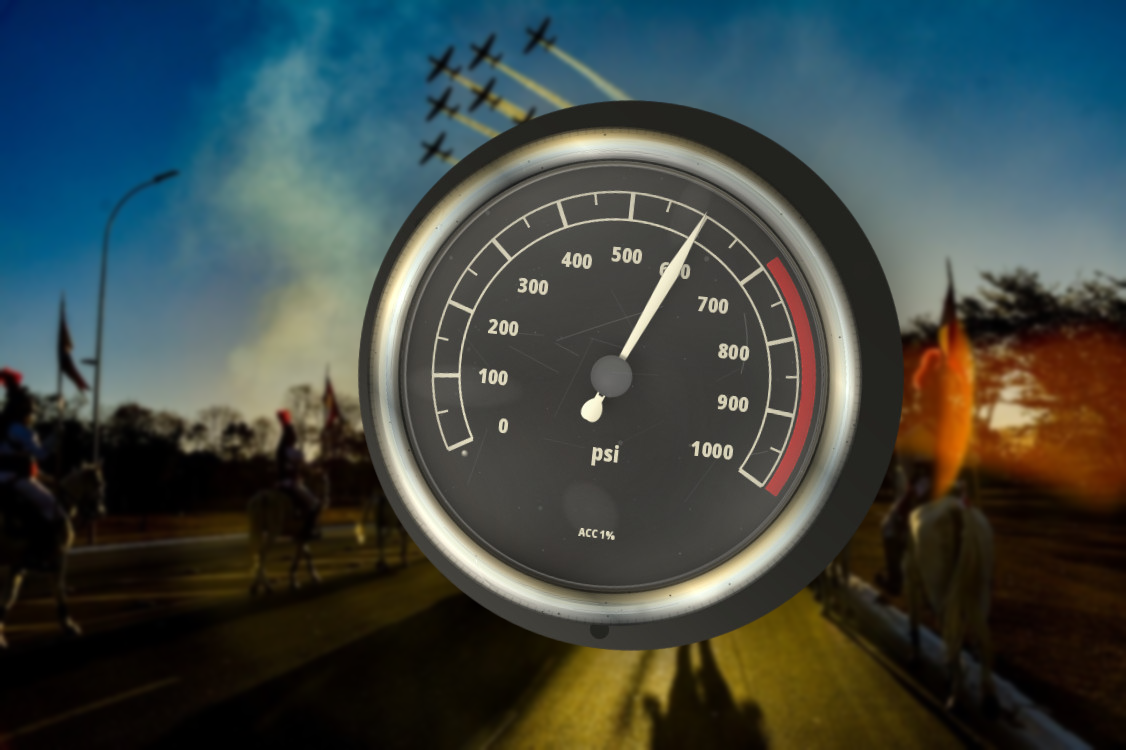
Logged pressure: 600 psi
